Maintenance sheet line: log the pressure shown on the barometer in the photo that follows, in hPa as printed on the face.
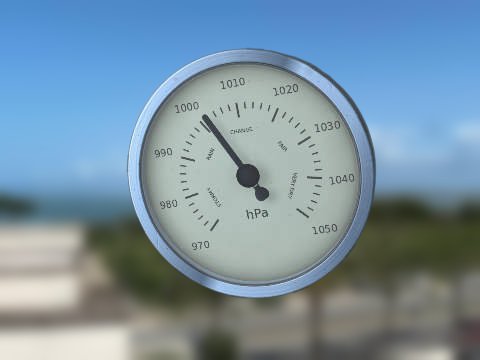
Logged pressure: 1002 hPa
